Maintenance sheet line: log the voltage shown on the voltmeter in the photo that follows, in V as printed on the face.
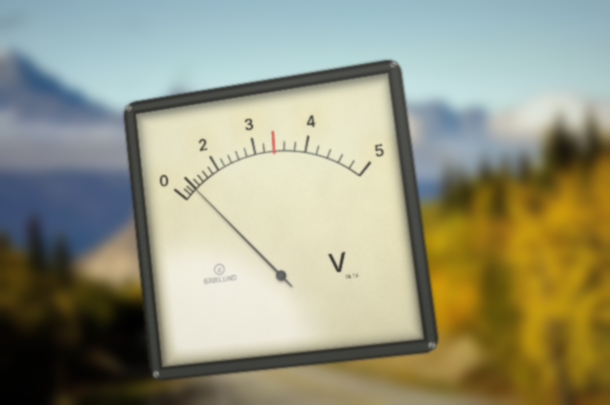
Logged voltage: 1 V
